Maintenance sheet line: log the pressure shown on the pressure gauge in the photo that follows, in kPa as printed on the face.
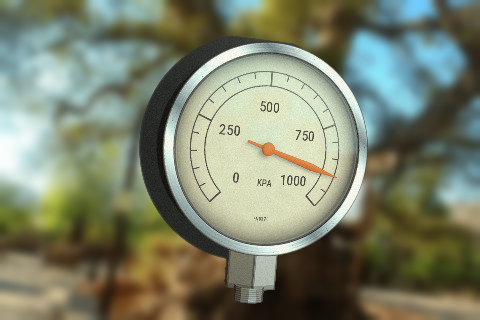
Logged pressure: 900 kPa
